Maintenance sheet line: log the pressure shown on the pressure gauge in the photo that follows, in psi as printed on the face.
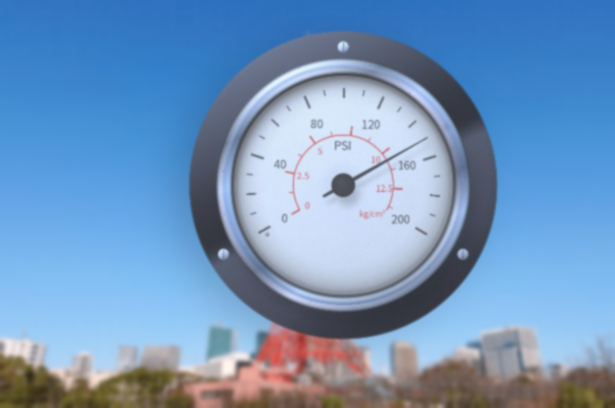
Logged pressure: 150 psi
